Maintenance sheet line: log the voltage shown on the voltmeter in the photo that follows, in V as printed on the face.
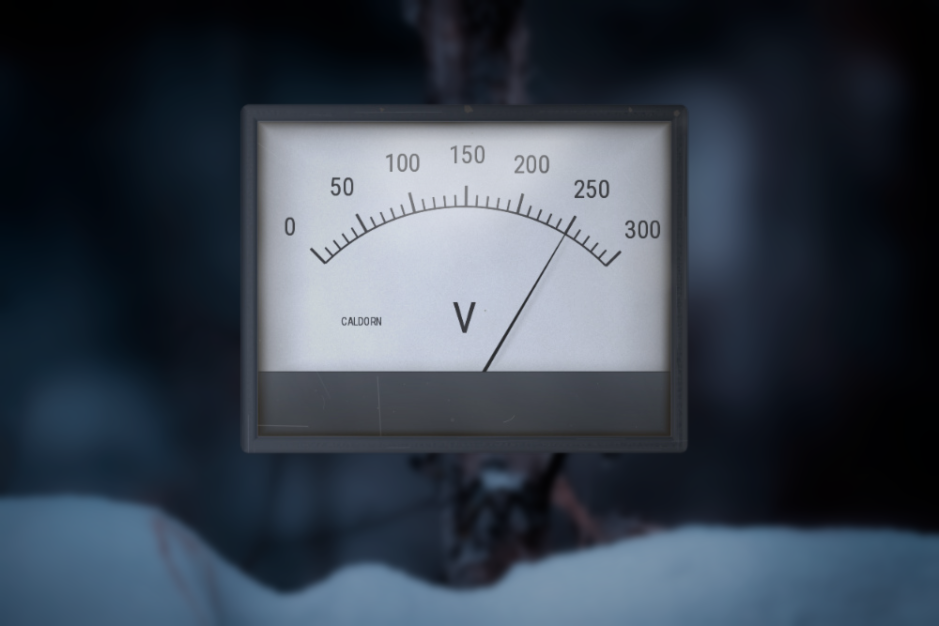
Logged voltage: 250 V
